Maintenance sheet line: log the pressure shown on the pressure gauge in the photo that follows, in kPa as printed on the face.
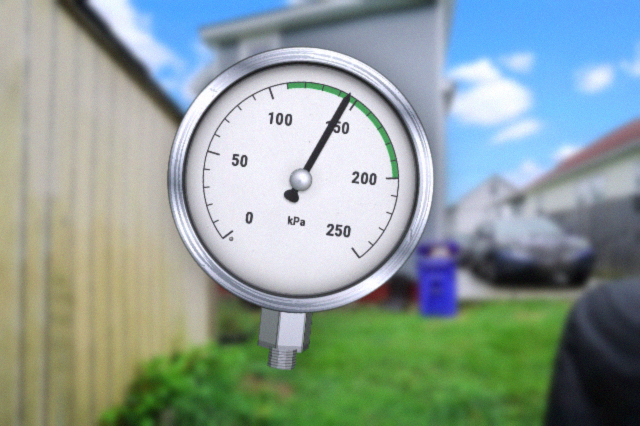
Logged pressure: 145 kPa
